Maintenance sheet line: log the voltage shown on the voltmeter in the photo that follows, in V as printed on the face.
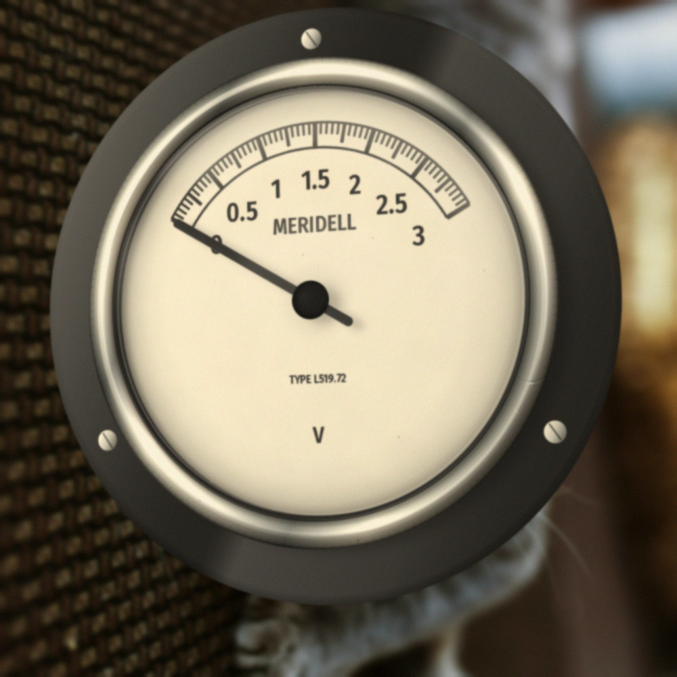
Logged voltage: 0 V
